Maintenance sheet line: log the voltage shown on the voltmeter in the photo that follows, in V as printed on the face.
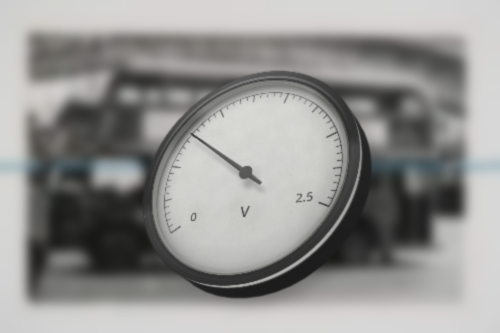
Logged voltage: 0.75 V
